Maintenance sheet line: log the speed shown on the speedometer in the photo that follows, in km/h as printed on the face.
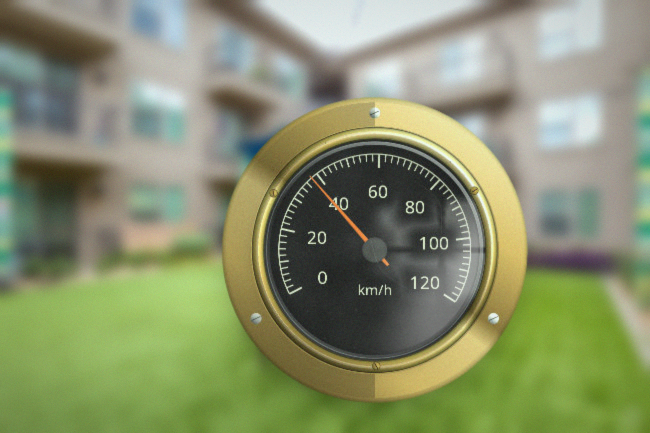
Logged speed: 38 km/h
